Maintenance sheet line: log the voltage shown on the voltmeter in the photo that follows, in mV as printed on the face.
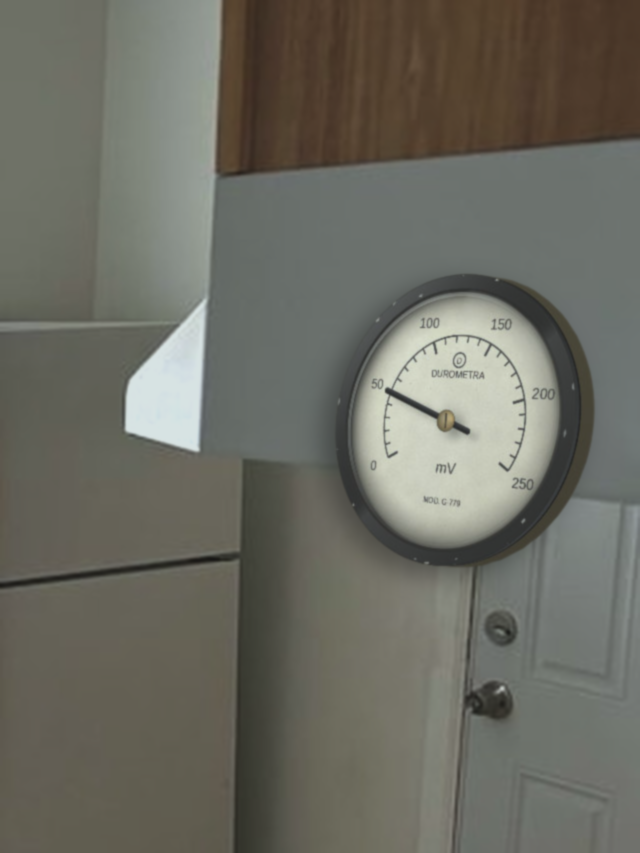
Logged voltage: 50 mV
